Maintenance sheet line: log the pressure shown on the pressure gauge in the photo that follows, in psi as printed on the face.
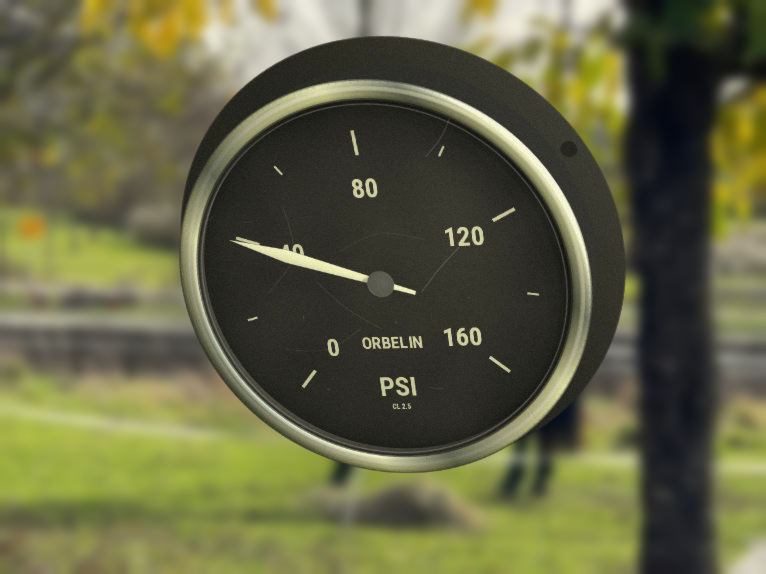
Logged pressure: 40 psi
